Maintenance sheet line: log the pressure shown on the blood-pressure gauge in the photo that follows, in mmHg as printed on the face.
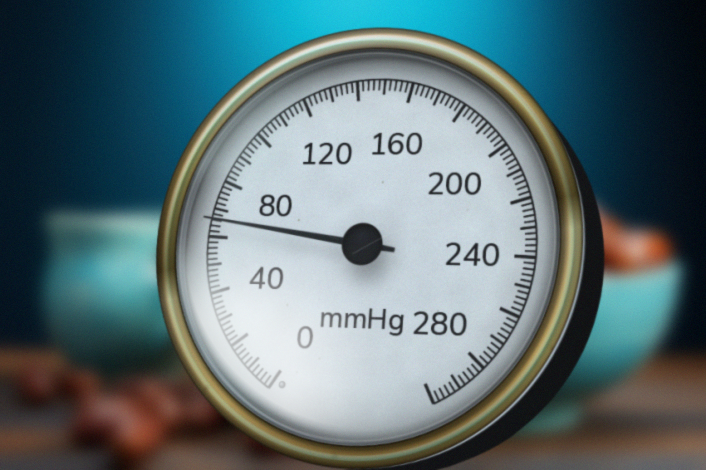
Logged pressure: 66 mmHg
